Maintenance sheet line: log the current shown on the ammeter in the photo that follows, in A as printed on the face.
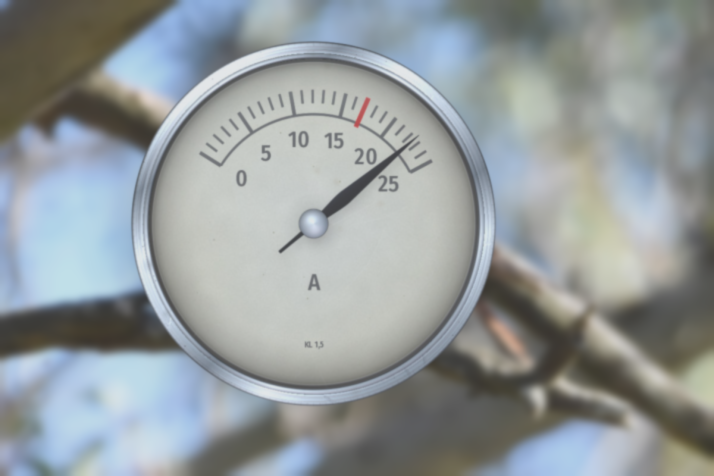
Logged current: 22.5 A
